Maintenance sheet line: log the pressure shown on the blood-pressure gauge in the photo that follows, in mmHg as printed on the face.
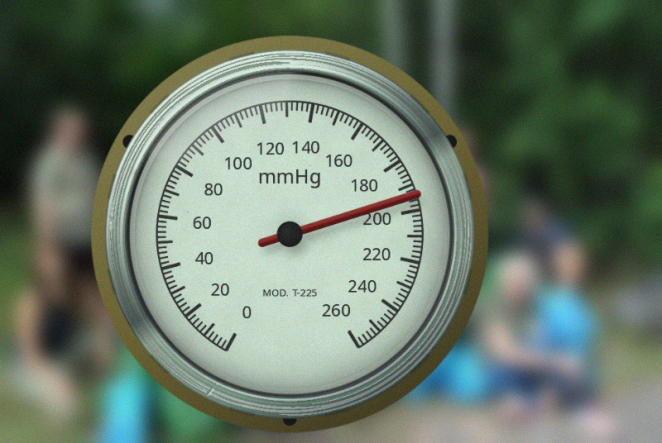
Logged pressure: 194 mmHg
